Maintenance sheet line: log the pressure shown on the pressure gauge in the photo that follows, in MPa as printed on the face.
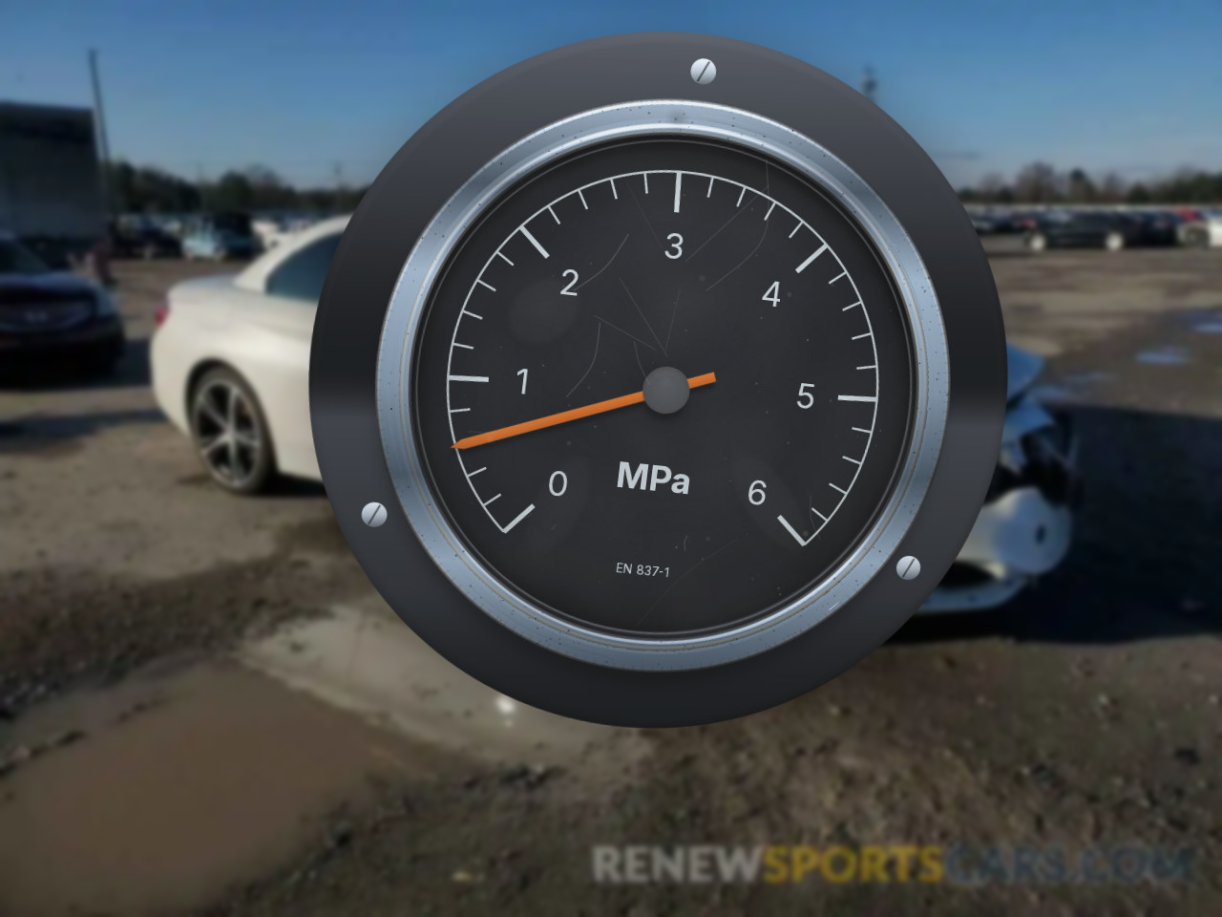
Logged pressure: 0.6 MPa
